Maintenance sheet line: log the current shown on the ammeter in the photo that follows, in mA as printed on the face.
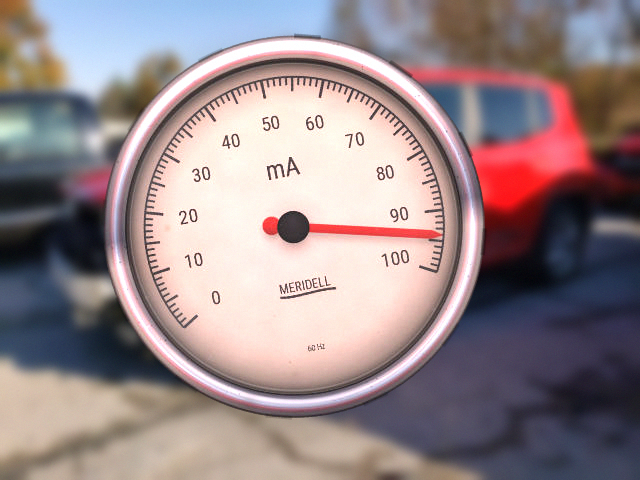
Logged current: 94 mA
